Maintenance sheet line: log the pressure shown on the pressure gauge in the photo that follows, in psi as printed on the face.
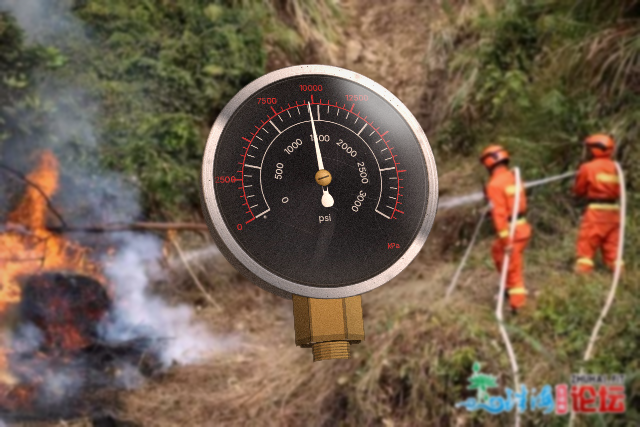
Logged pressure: 1400 psi
